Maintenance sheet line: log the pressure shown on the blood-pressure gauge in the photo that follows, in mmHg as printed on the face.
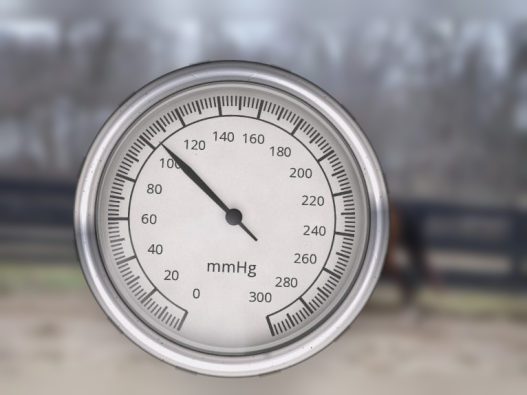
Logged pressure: 104 mmHg
